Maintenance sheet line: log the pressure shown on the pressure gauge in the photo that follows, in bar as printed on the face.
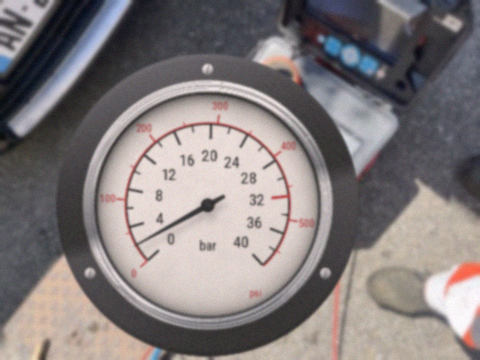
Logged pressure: 2 bar
